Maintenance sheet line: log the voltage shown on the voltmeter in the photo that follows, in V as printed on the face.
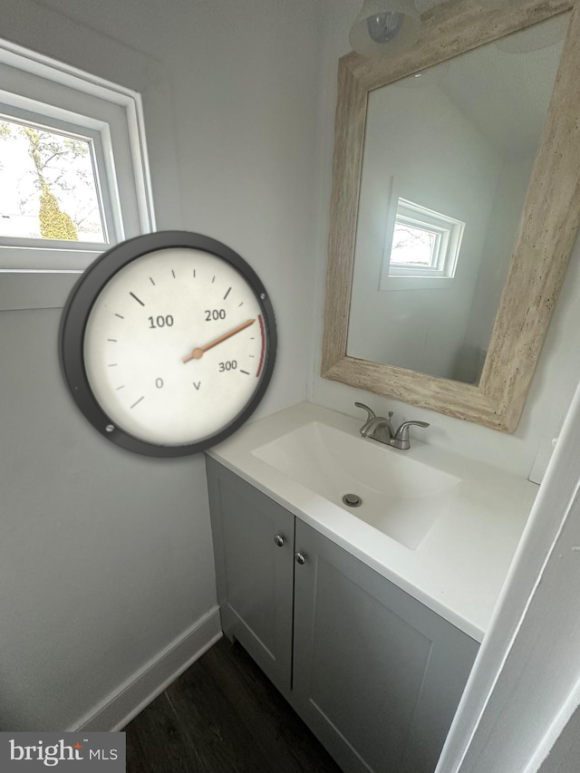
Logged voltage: 240 V
